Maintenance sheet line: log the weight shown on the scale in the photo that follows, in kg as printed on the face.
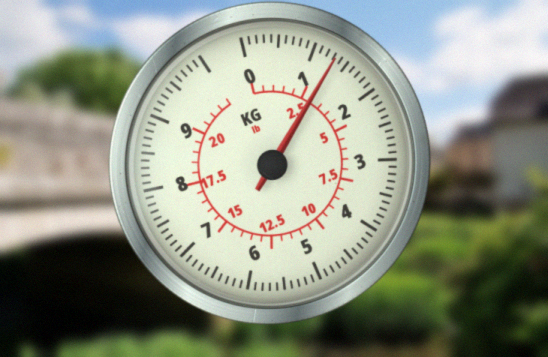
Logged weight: 1.3 kg
